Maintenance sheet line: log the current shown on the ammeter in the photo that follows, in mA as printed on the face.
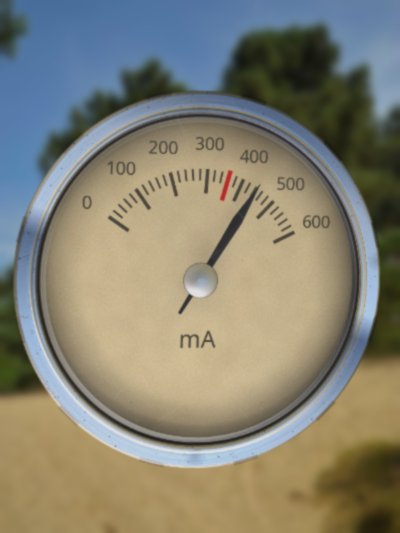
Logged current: 440 mA
